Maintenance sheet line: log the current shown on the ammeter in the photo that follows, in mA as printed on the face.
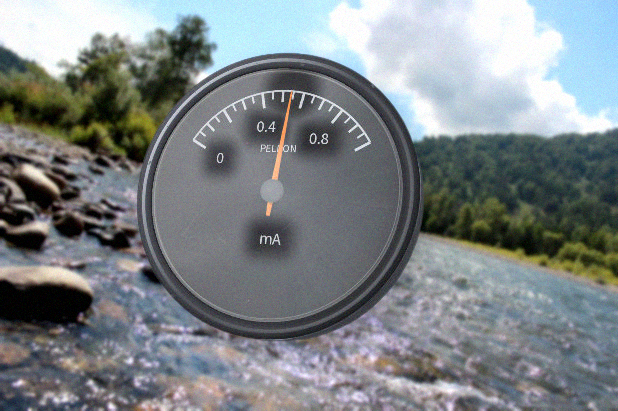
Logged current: 0.55 mA
